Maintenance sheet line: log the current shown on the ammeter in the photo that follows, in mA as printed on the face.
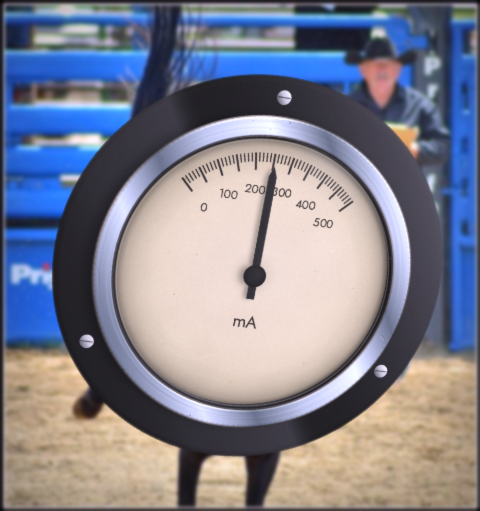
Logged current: 250 mA
